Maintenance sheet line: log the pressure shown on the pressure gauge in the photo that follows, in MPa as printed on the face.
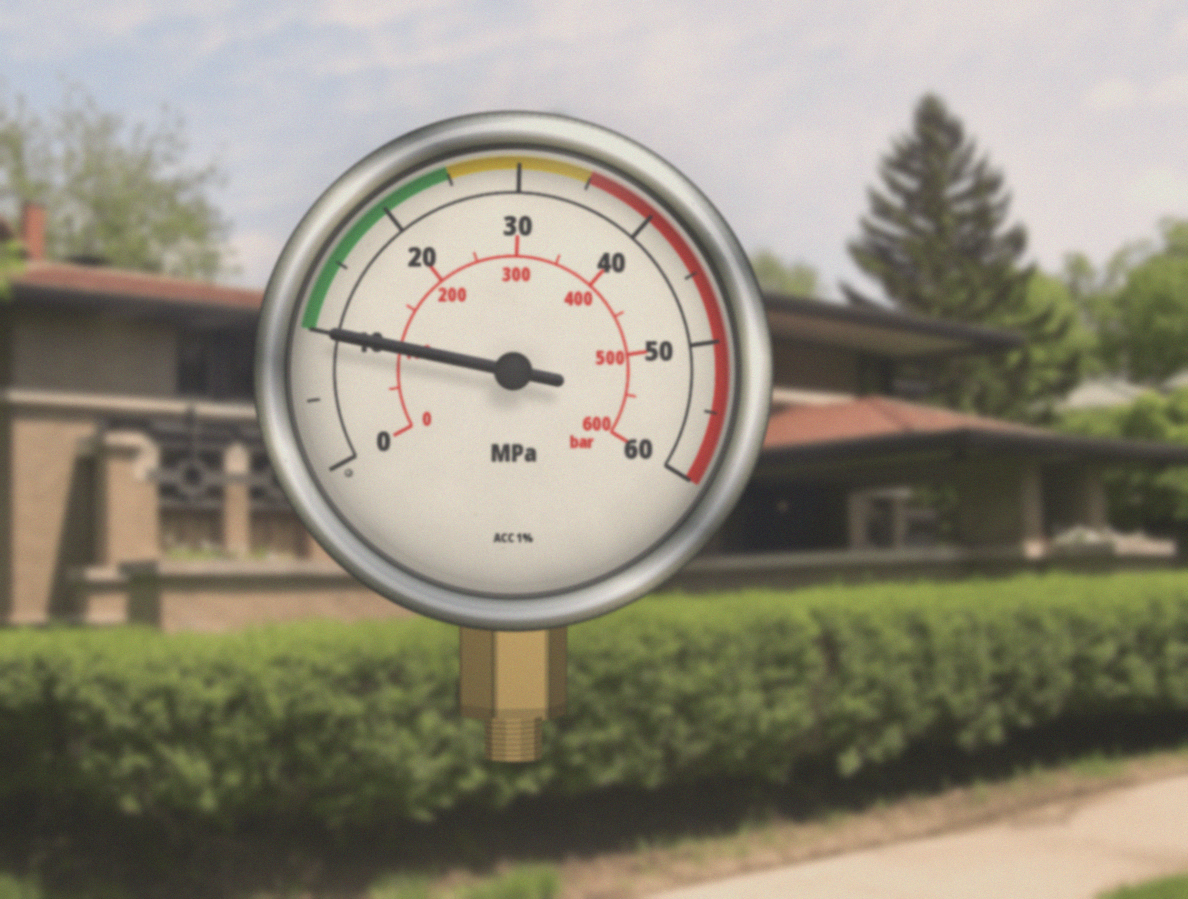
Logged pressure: 10 MPa
